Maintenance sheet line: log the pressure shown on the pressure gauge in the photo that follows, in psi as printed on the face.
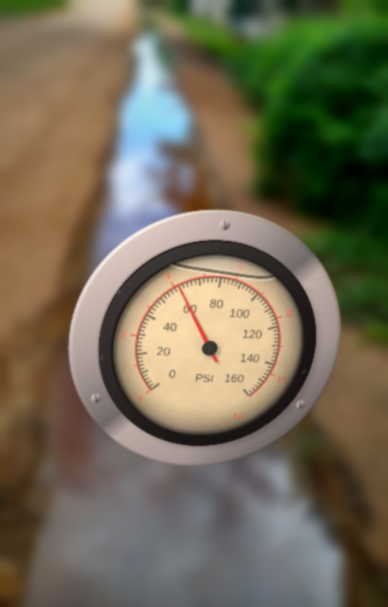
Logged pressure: 60 psi
